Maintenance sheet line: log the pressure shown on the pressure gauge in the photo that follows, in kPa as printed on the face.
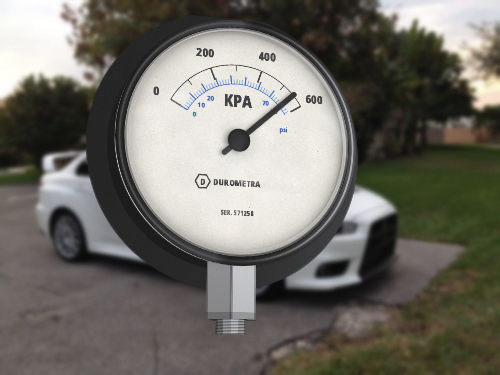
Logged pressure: 550 kPa
